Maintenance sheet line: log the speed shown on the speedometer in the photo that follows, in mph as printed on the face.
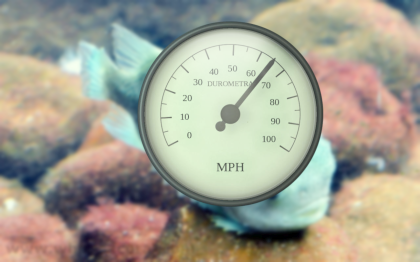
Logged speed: 65 mph
